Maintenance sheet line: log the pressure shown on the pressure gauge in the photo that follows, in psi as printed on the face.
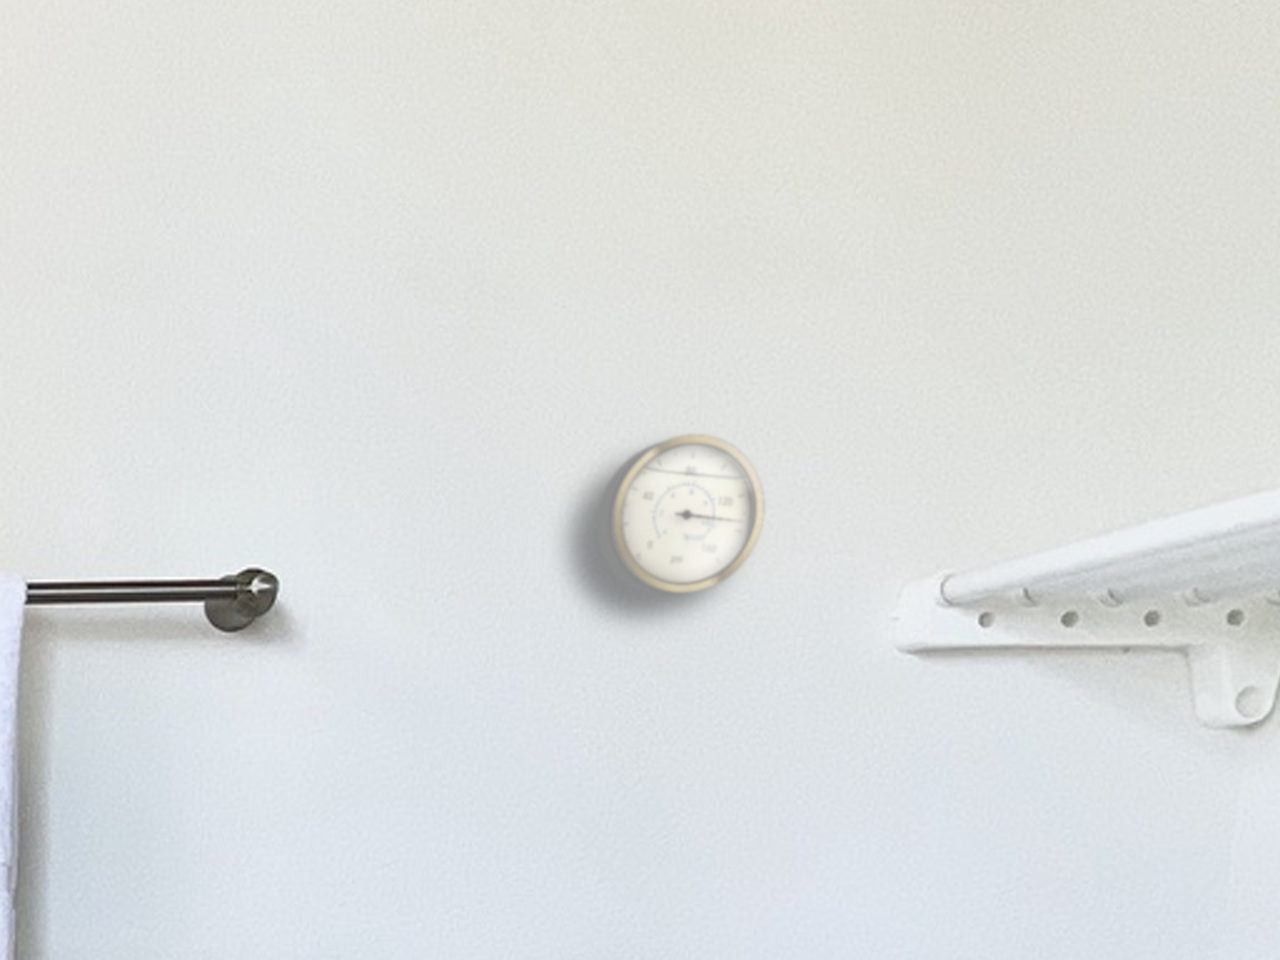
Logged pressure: 135 psi
